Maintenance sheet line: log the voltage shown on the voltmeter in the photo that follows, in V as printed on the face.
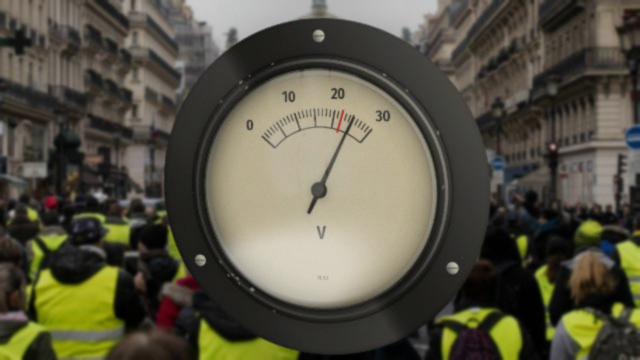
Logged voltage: 25 V
